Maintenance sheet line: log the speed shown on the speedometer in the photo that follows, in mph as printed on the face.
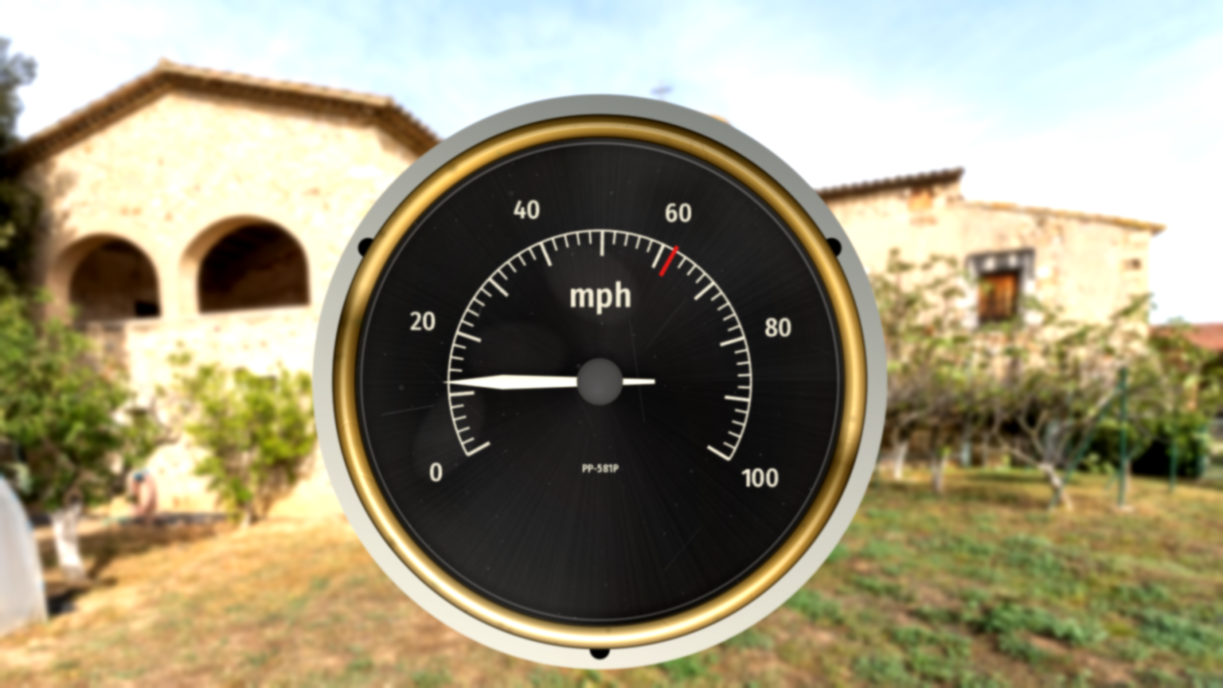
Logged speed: 12 mph
